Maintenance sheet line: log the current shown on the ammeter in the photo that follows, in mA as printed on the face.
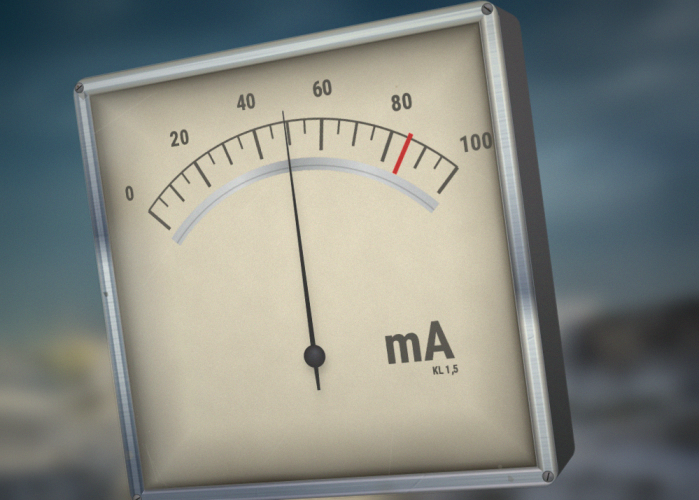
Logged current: 50 mA
